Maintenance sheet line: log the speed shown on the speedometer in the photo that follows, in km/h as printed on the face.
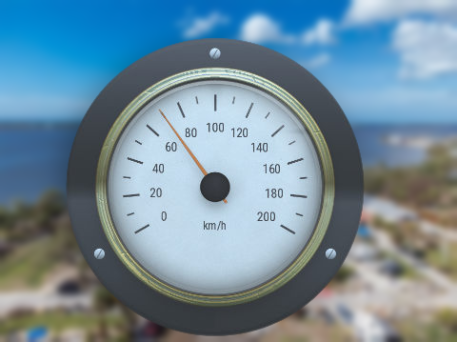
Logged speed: 70 km/h
